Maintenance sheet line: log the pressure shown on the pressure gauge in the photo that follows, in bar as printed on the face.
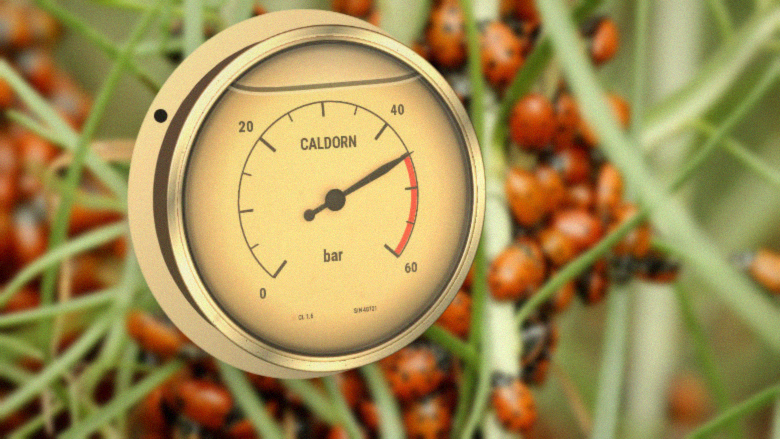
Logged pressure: 45 bar
